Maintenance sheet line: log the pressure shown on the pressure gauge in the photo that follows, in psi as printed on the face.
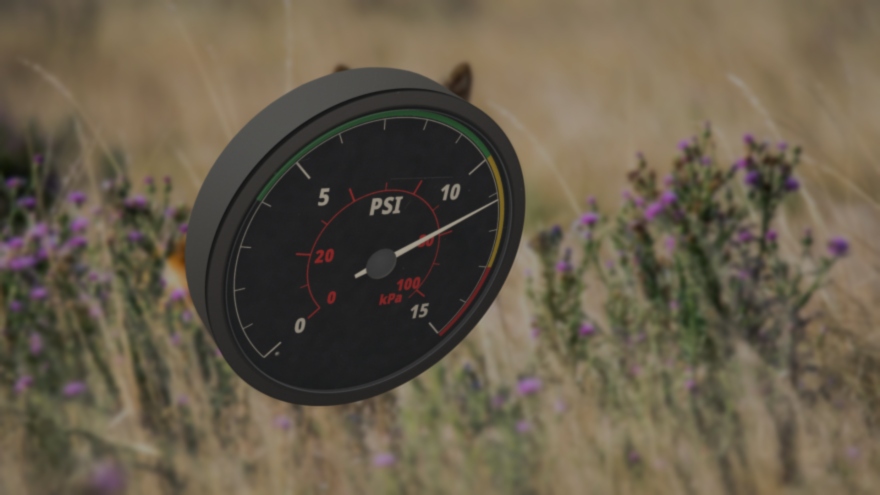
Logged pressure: 11 psi
